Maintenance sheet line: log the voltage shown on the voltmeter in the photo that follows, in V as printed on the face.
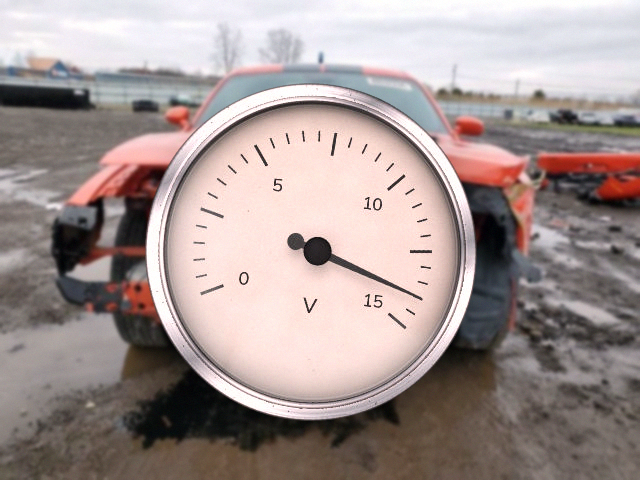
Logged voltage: 14 V
